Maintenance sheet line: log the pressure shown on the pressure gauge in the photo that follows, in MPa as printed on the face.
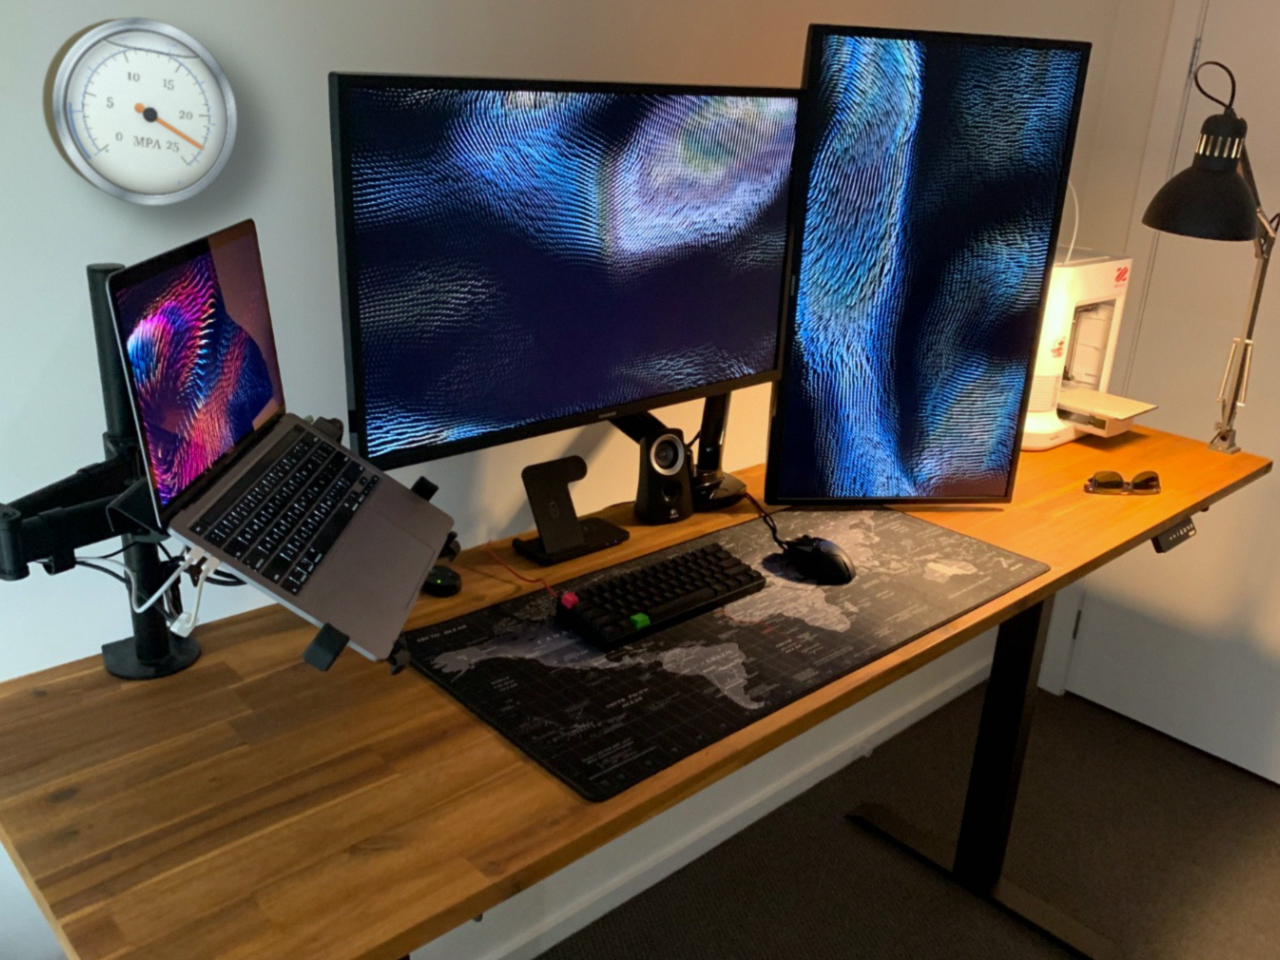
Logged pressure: 23 MPa
